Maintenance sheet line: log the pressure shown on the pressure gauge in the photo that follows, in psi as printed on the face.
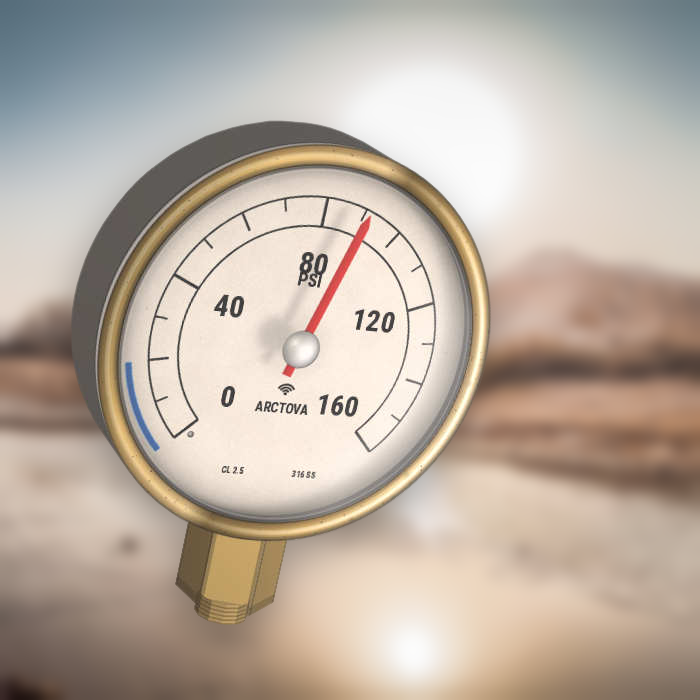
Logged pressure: 90 psi
